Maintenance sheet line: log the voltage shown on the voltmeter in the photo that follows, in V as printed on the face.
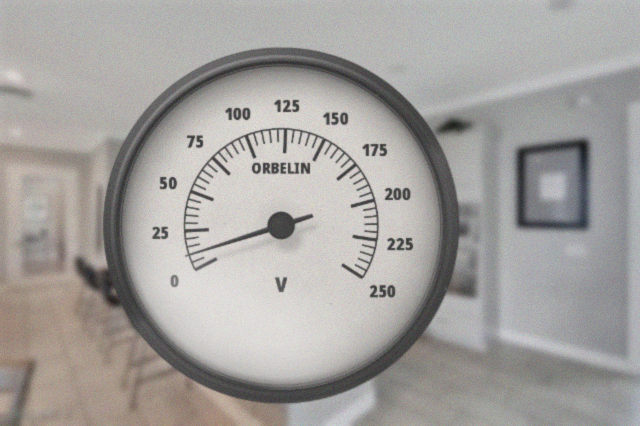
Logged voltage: 10 V
